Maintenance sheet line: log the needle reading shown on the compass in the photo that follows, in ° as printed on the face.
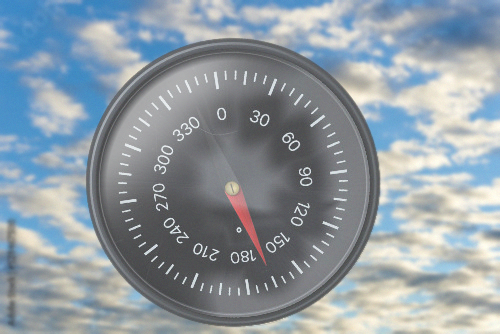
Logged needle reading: 165 °
